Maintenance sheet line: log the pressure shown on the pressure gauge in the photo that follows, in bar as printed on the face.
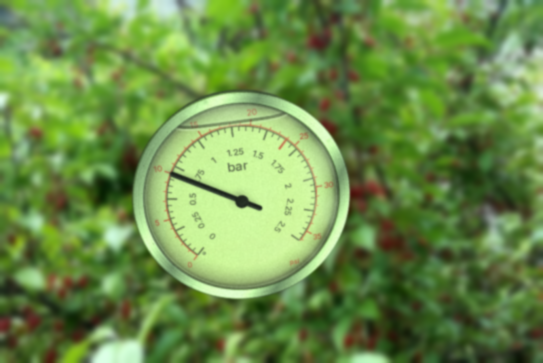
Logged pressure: 0.7 bar
